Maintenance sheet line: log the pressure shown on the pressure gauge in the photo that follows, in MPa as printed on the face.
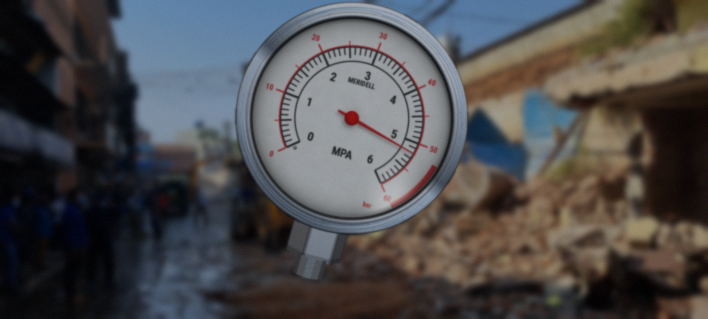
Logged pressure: 5.2 MPa
